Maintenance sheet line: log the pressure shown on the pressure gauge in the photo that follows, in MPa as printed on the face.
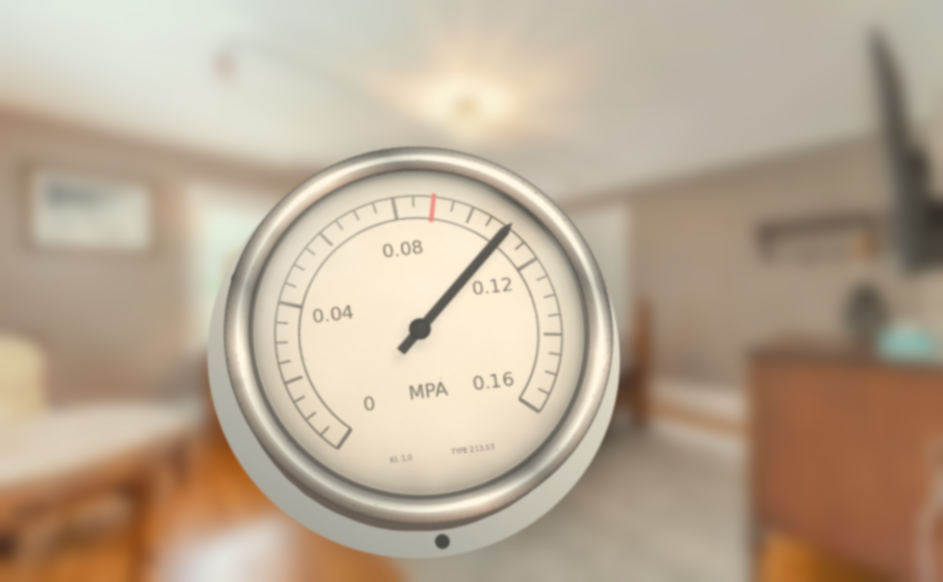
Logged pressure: 0.11 MPa
